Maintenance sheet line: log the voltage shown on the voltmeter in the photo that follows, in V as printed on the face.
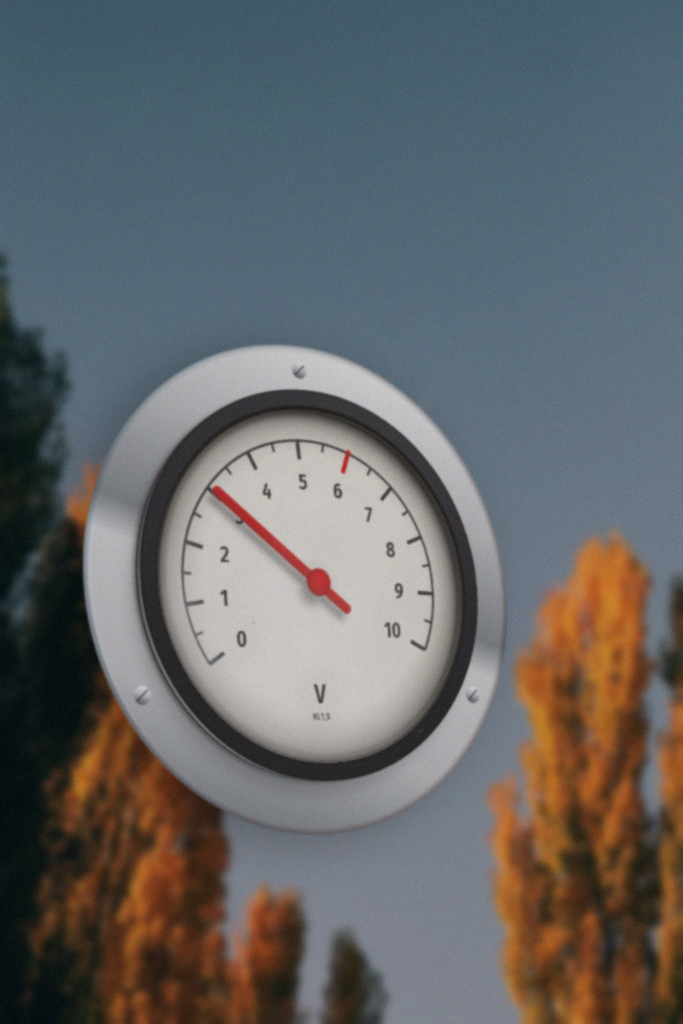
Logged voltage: 3 V
